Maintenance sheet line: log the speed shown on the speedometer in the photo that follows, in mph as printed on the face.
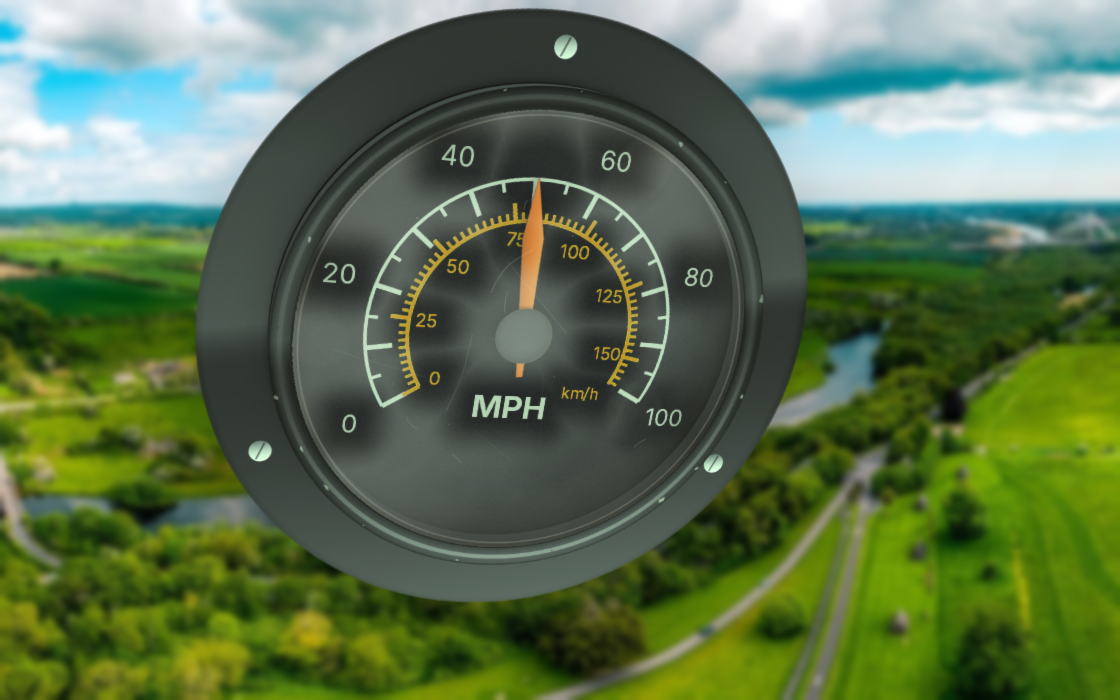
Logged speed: 50 mph
